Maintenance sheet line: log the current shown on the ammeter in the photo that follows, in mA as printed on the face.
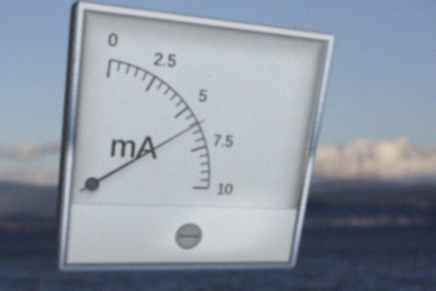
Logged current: 6 mA
